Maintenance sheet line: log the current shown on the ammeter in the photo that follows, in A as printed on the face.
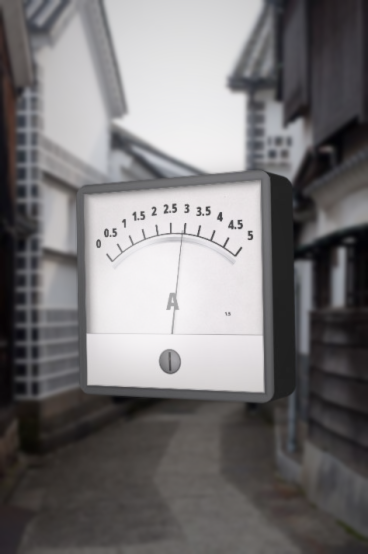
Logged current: 3 A
